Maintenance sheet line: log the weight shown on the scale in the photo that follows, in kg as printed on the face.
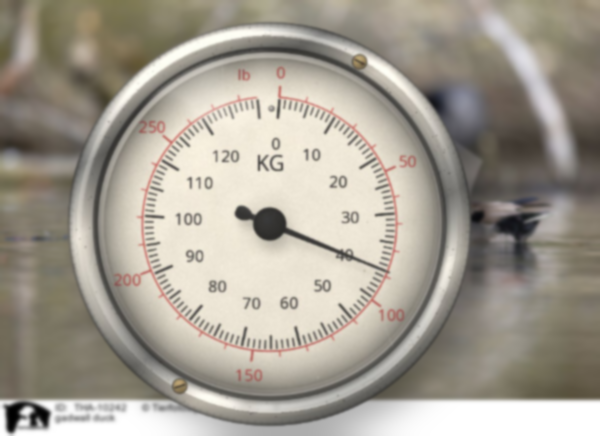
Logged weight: 40 kg
